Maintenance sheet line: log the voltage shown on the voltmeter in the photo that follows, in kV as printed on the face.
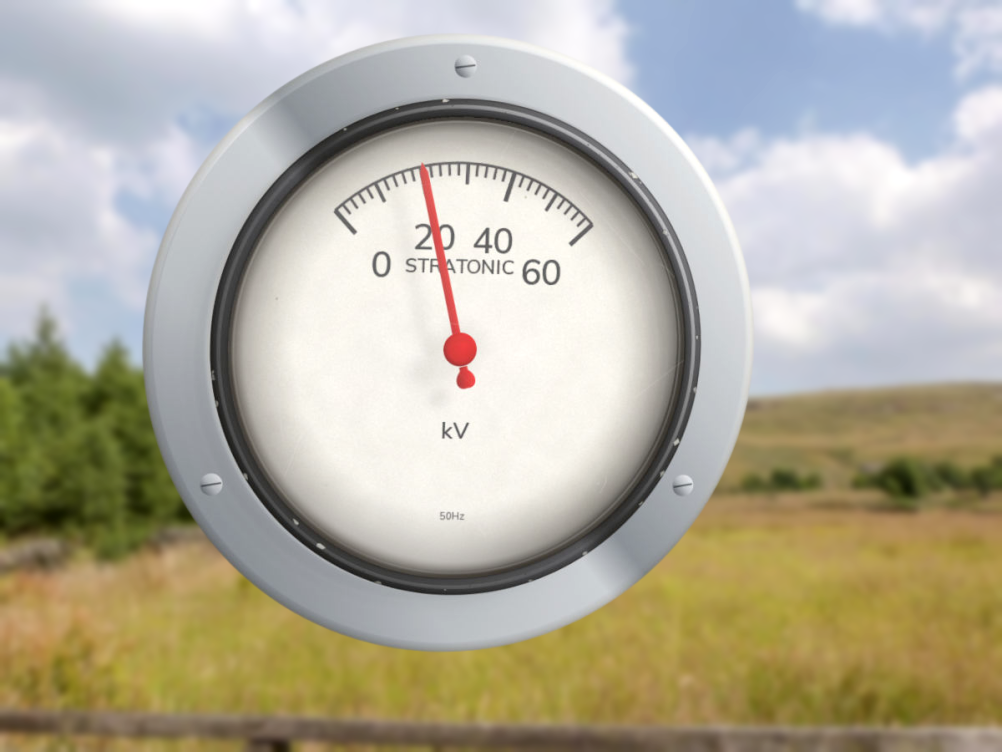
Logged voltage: 20 kV
